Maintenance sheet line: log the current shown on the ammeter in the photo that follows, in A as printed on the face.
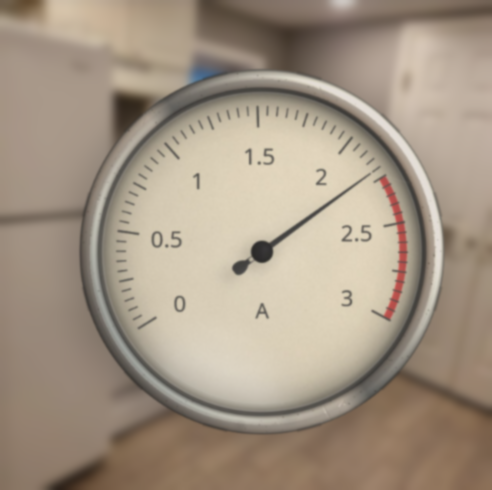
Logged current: 2.2 A
